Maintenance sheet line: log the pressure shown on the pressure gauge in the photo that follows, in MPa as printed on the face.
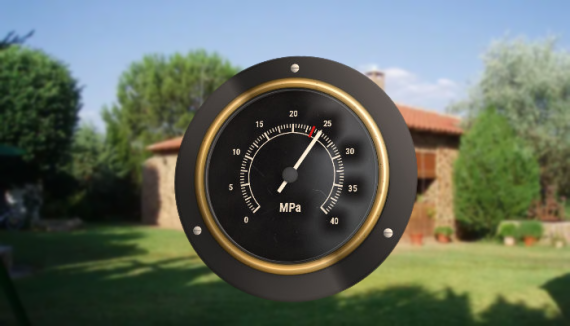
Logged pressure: 25 MPa
